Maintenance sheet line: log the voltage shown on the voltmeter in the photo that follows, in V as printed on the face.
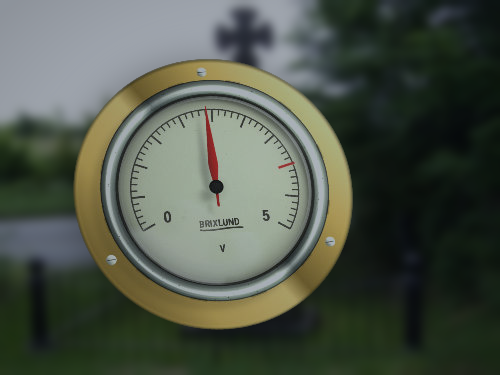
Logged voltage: 2.4 V
